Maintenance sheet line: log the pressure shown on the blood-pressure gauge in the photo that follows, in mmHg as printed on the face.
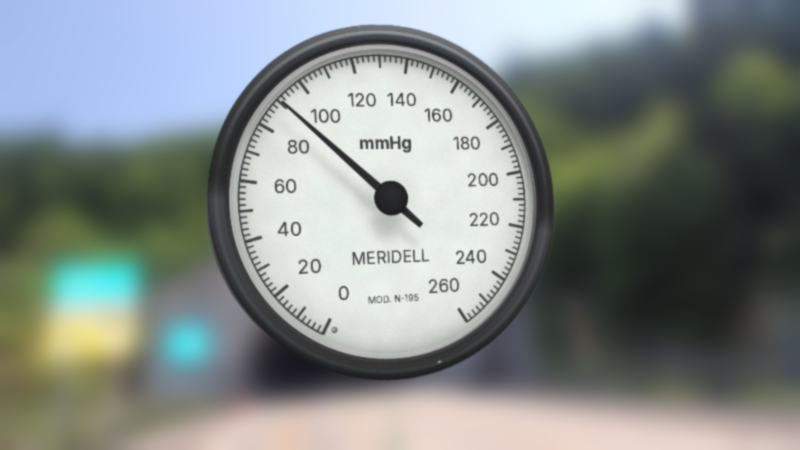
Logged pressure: 90 mmHg
